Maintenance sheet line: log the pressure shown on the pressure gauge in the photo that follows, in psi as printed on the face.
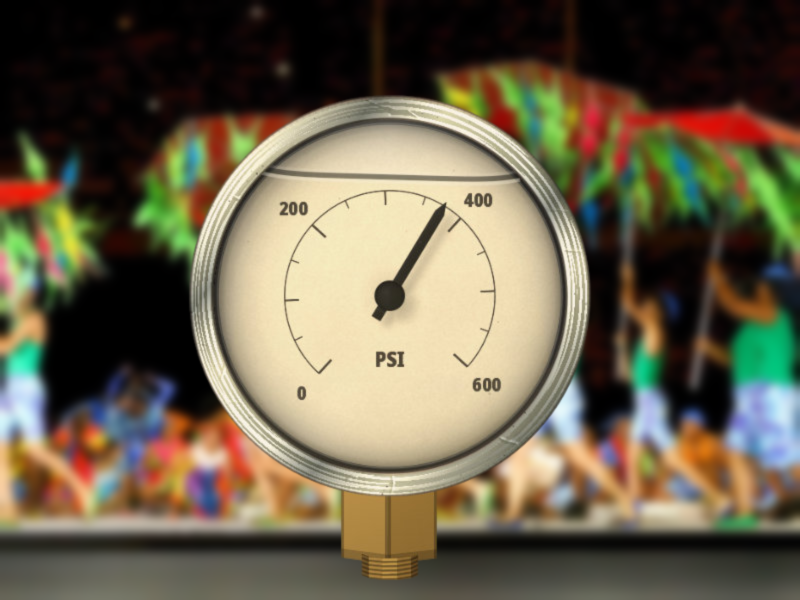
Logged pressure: 375 psi
